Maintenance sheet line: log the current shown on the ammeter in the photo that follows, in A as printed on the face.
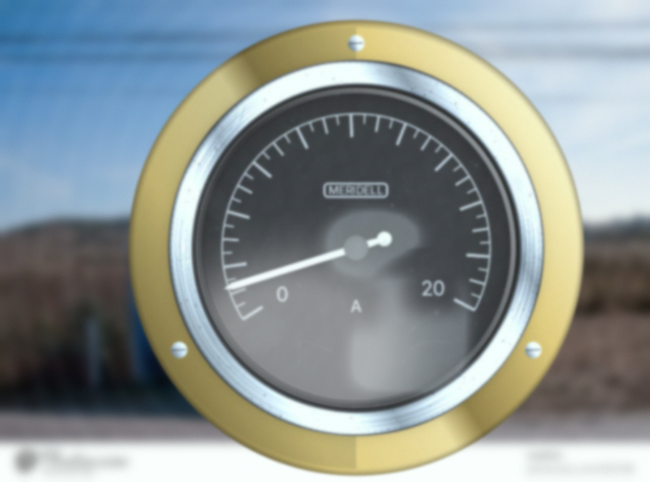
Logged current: 1.25 A
